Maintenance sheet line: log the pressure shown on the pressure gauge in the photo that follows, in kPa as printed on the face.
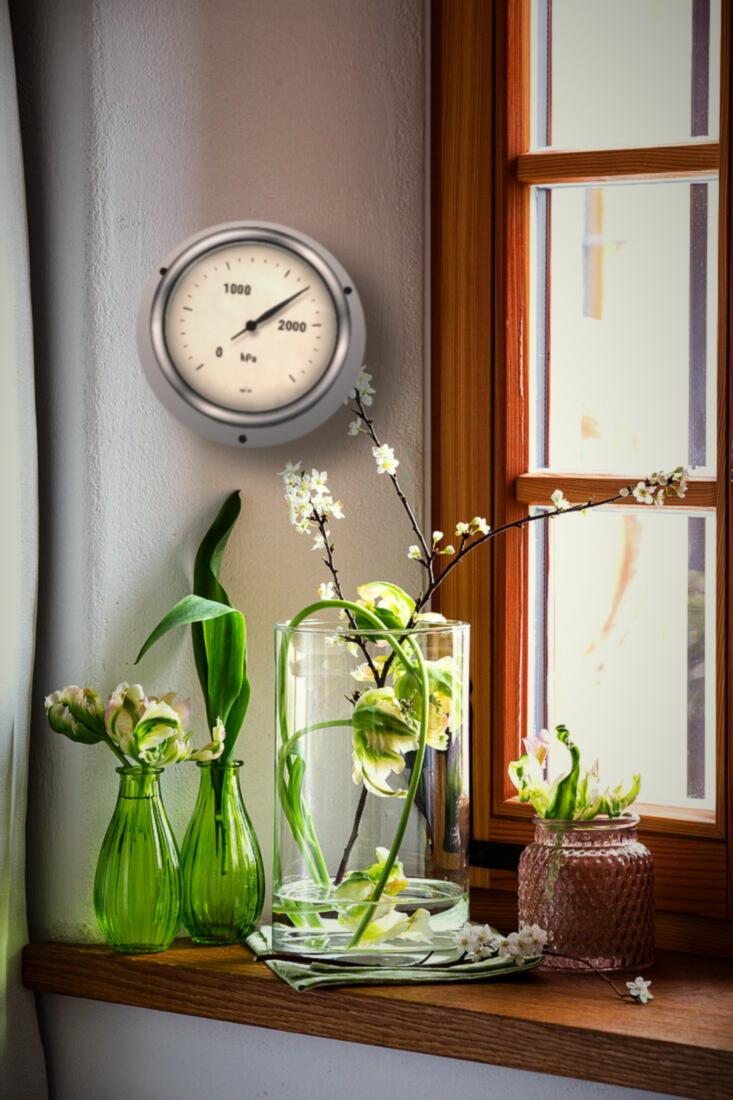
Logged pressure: 1700 kPa
